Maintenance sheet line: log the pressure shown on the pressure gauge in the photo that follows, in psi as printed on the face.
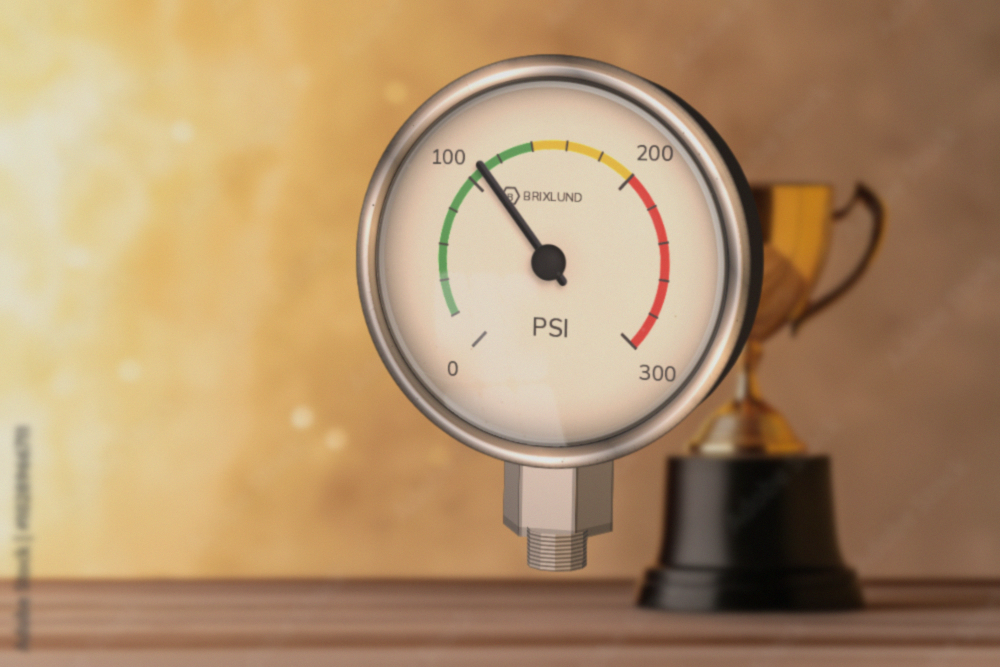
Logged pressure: 110 psi
